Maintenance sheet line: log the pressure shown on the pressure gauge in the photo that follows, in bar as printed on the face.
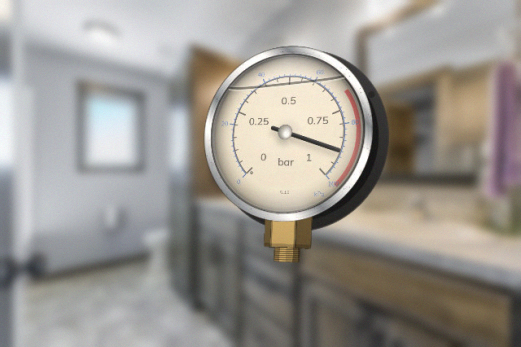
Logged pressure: 0.9 bar
